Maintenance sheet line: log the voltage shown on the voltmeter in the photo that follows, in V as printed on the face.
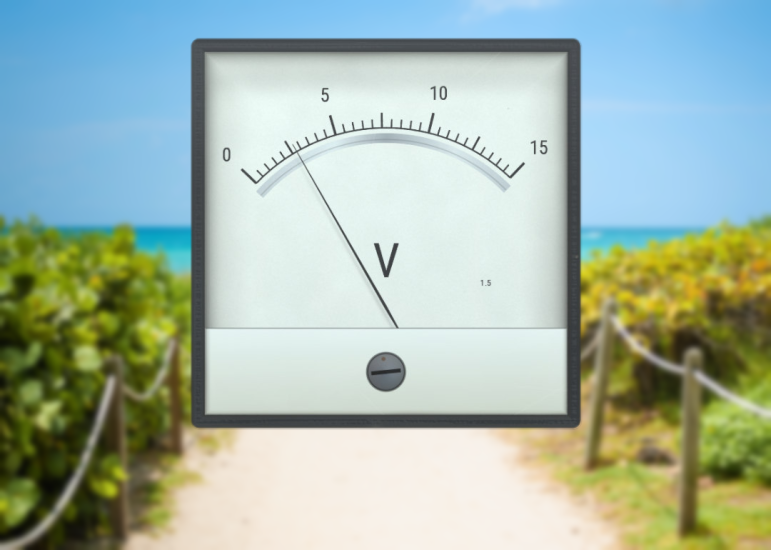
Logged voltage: 2.75 V
